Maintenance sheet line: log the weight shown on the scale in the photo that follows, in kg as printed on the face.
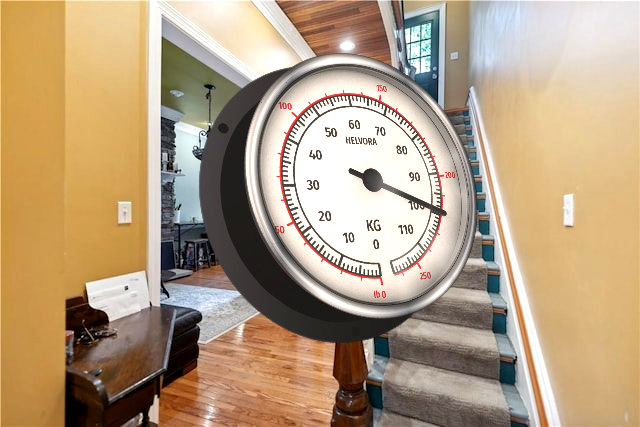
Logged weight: 100 kg
